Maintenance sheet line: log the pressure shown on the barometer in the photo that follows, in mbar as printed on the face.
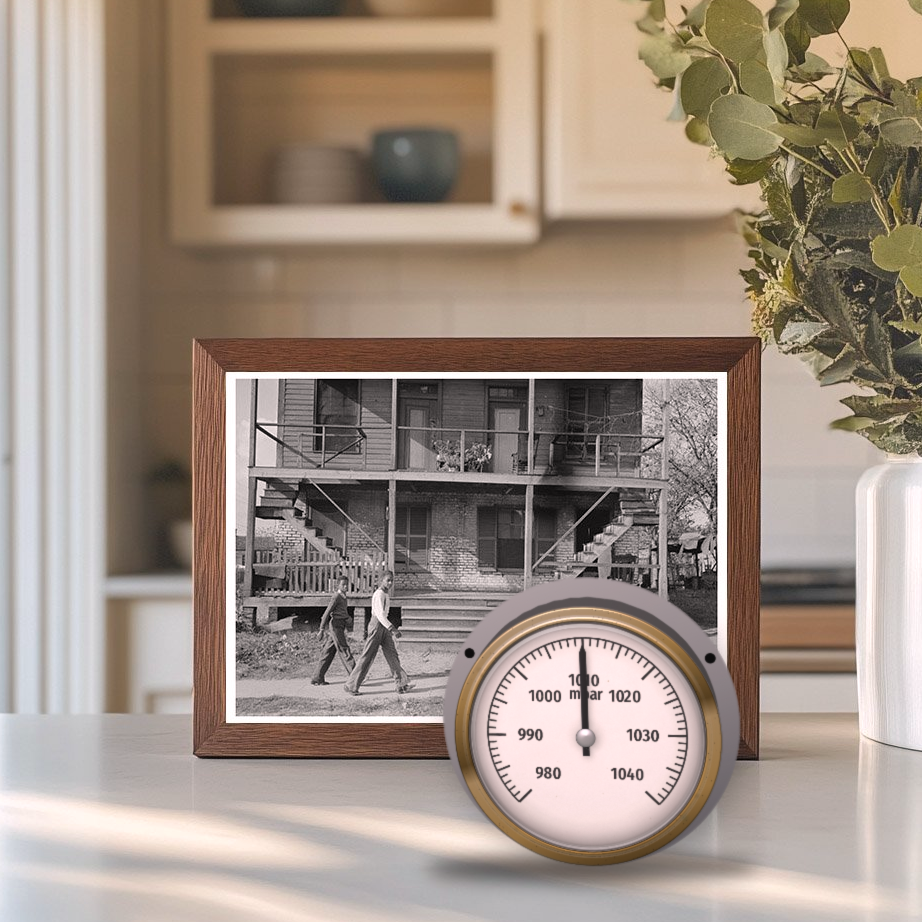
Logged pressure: 1010 mbar
